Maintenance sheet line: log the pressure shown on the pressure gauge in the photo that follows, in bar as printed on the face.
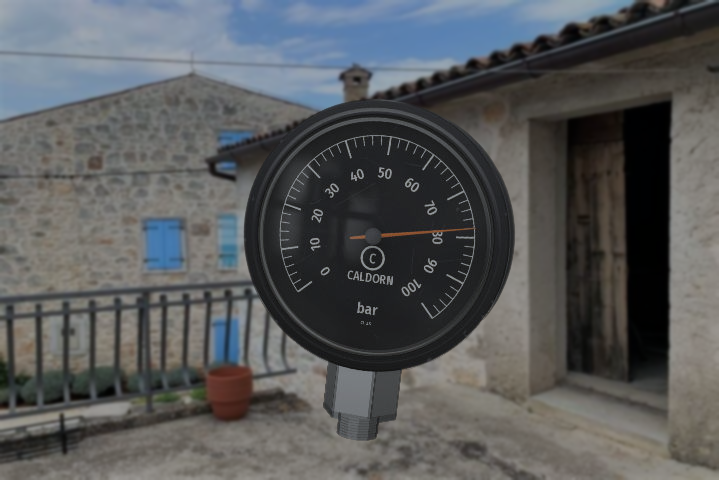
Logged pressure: 78 bar
